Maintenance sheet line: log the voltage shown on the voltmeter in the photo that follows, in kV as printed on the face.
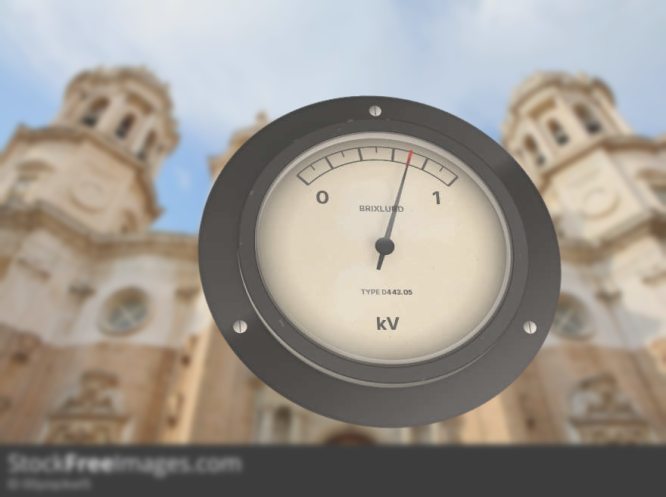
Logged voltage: 0.7 kV
